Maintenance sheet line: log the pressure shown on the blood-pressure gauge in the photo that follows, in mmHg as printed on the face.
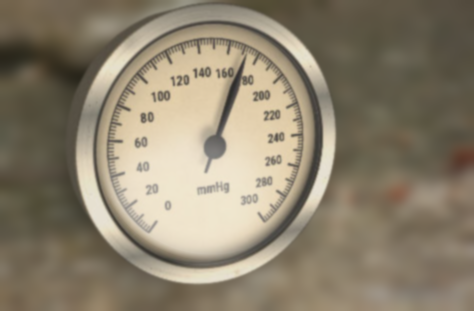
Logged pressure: 170 mmHg
